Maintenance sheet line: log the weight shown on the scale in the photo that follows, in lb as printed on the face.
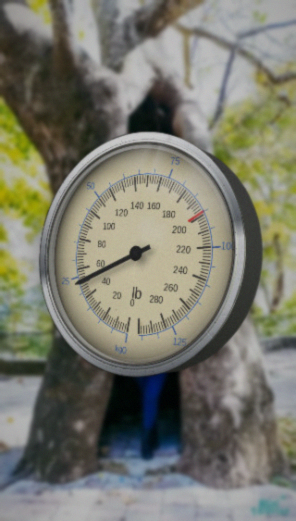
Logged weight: 50 lb
